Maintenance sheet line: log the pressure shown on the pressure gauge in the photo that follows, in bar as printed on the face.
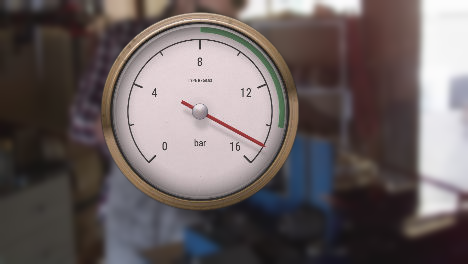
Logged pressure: 15 bar
